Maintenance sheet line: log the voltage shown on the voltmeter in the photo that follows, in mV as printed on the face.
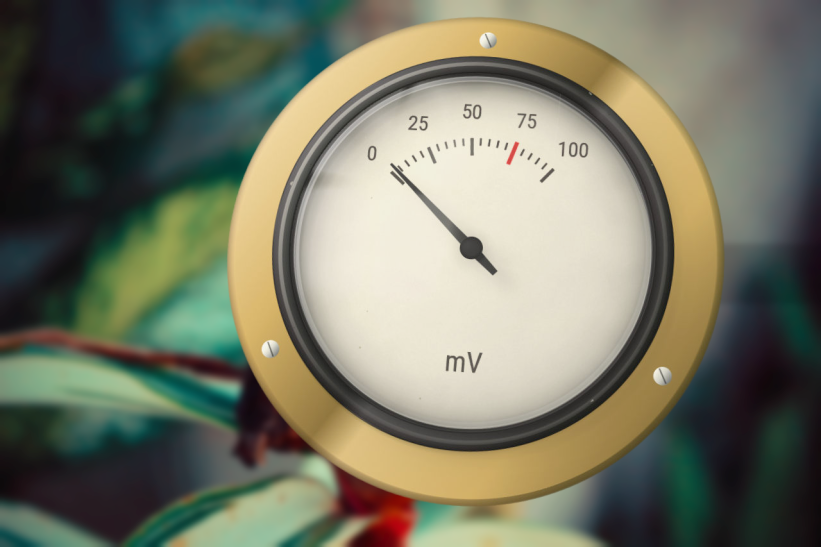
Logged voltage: 2.5 mV
